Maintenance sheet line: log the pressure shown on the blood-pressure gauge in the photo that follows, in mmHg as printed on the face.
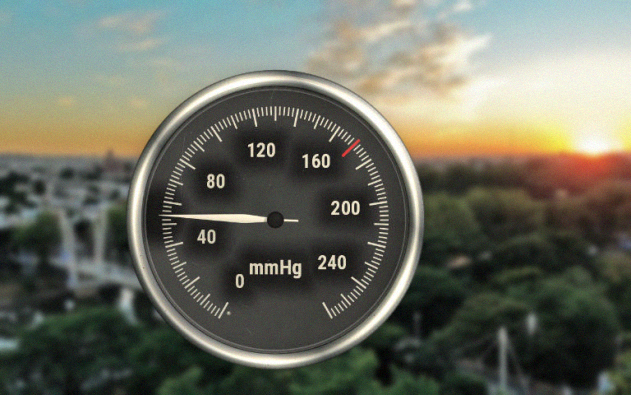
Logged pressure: 54 mmHg
